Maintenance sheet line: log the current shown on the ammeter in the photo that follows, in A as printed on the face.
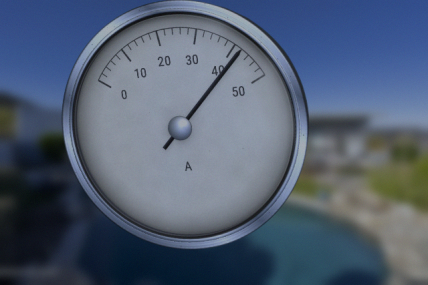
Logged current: 42 A
